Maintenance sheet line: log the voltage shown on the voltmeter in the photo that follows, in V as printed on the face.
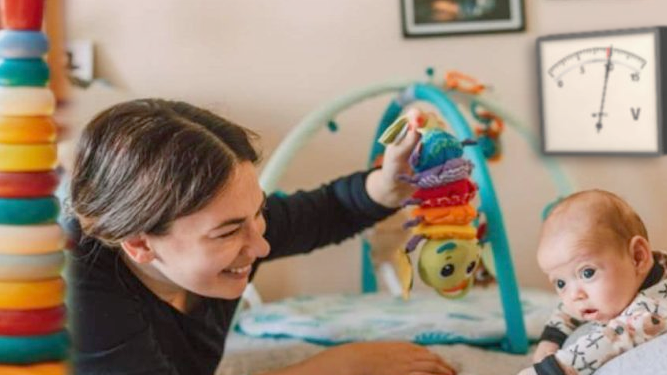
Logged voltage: 10 V
